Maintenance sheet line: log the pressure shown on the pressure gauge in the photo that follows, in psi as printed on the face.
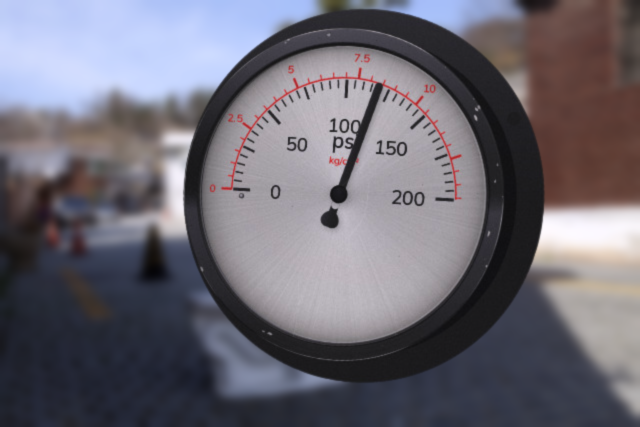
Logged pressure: 120 psi
